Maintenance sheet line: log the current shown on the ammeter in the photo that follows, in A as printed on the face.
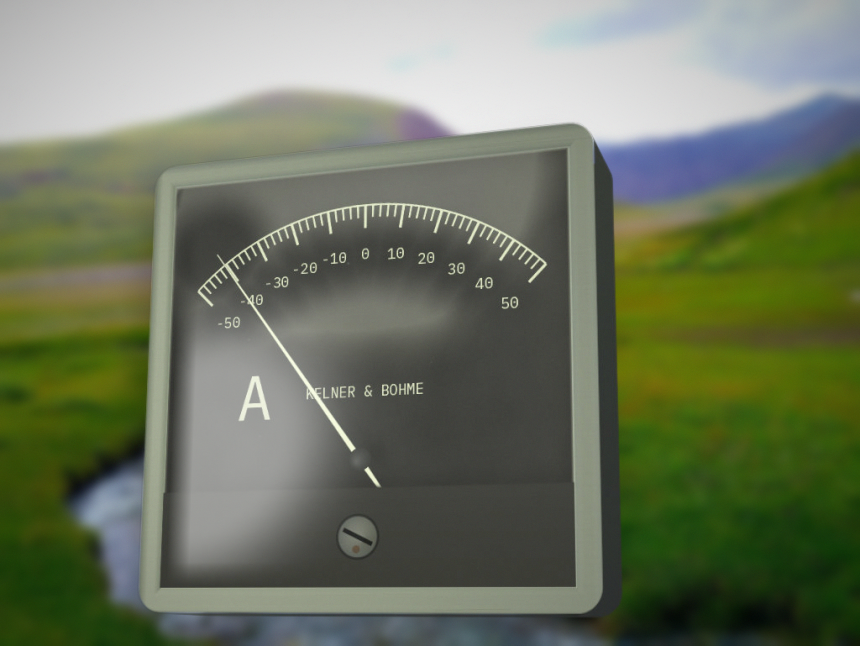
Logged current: -40 A
